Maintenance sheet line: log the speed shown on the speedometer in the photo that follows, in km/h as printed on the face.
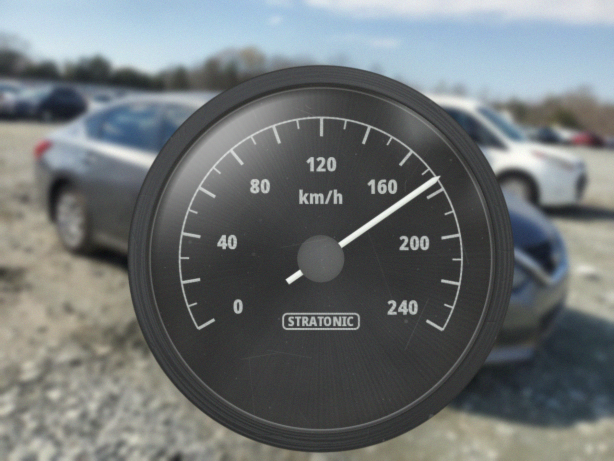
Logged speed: 175 km/h
